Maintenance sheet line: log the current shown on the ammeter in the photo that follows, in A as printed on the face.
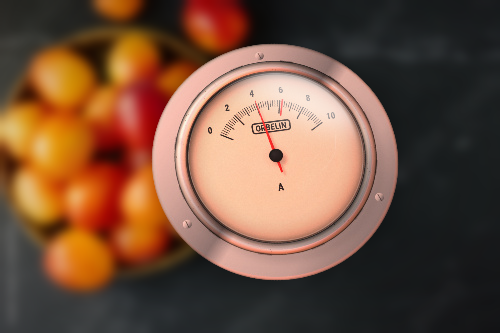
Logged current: 4 A
